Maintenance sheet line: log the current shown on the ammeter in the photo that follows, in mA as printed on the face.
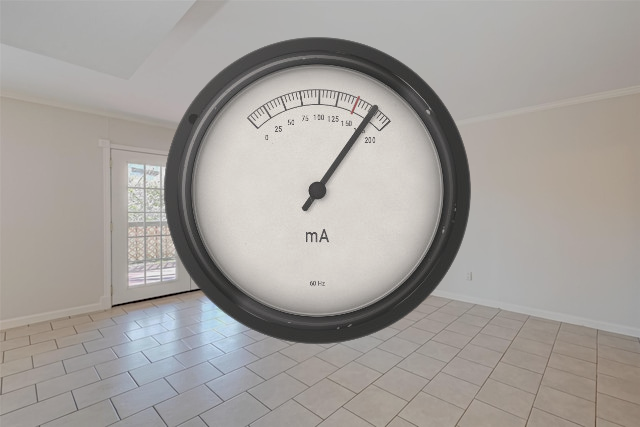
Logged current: 175 mA
